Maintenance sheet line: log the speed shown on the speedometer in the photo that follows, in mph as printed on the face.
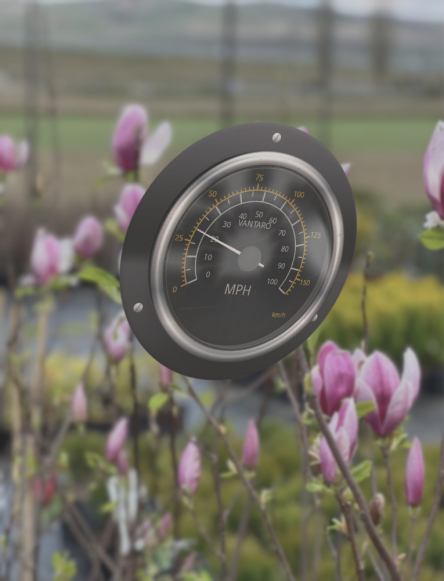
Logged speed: 20 mph
